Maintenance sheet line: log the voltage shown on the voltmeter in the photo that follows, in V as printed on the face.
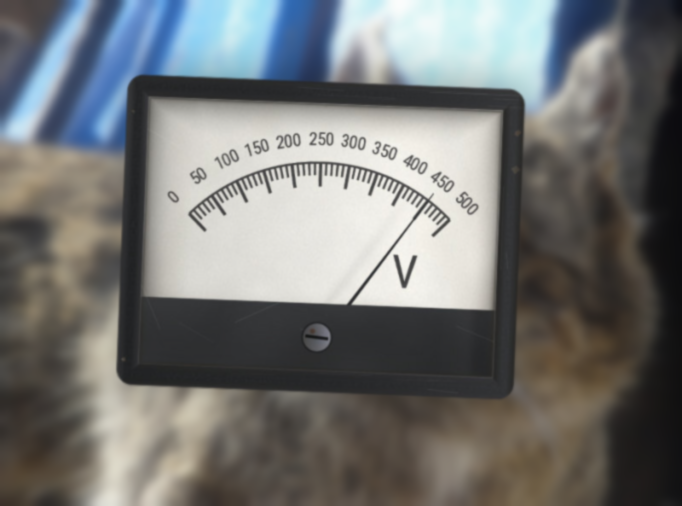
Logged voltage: 450 V
